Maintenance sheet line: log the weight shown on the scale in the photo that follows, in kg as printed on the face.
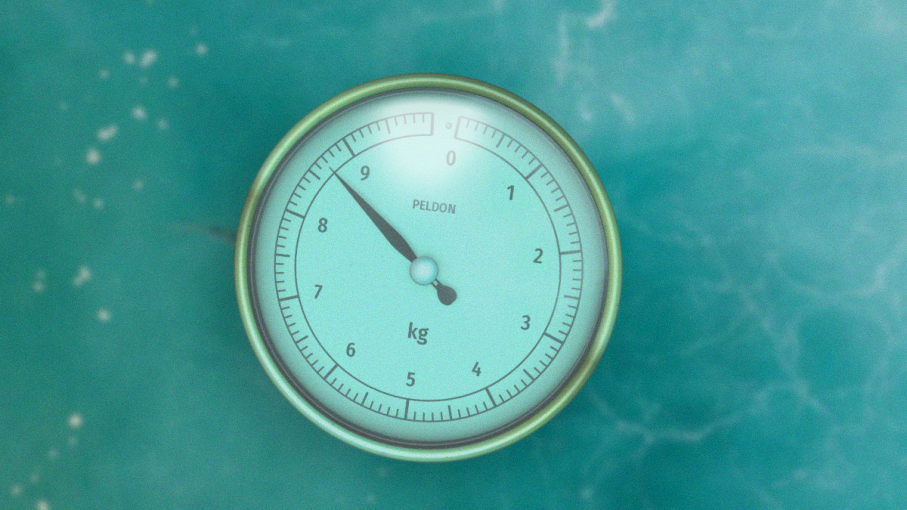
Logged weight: 8.7 kg
